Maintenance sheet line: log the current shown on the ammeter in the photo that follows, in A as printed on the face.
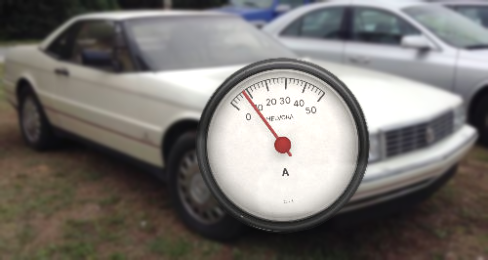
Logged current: 8 A
